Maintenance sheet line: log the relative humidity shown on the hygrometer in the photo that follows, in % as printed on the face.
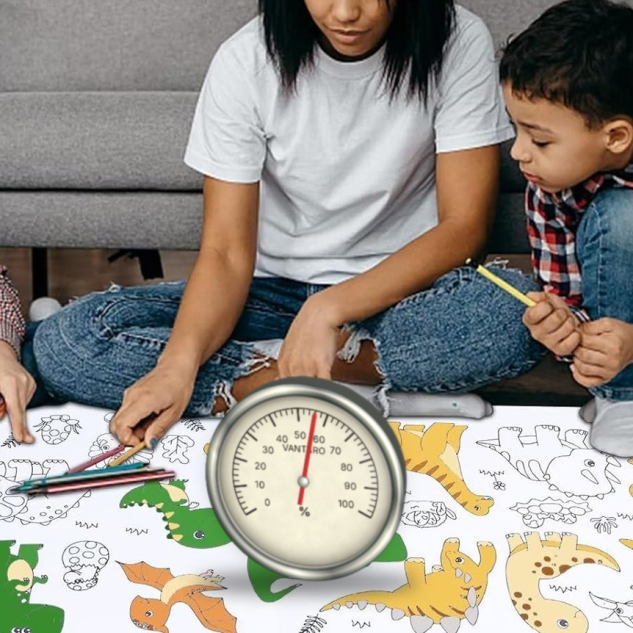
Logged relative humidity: 56 %
